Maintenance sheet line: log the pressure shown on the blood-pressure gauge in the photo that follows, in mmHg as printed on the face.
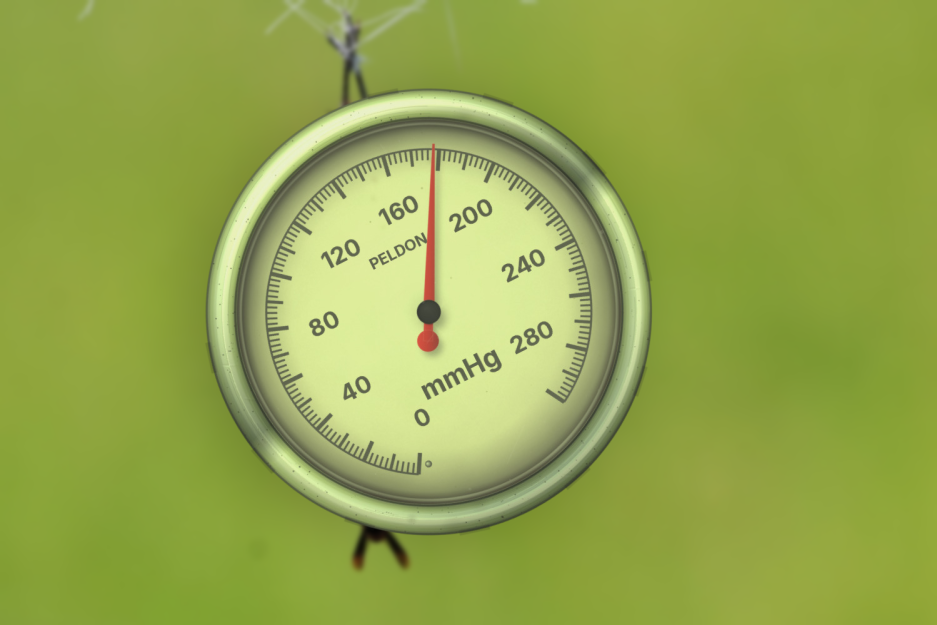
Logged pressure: 178 mmHg
